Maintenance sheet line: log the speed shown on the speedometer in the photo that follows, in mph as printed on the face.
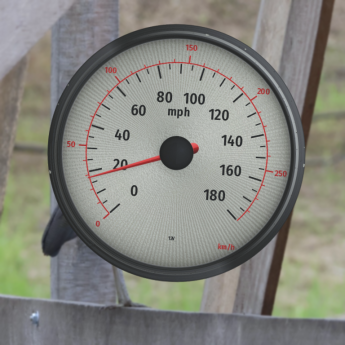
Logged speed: 17.5 mph
